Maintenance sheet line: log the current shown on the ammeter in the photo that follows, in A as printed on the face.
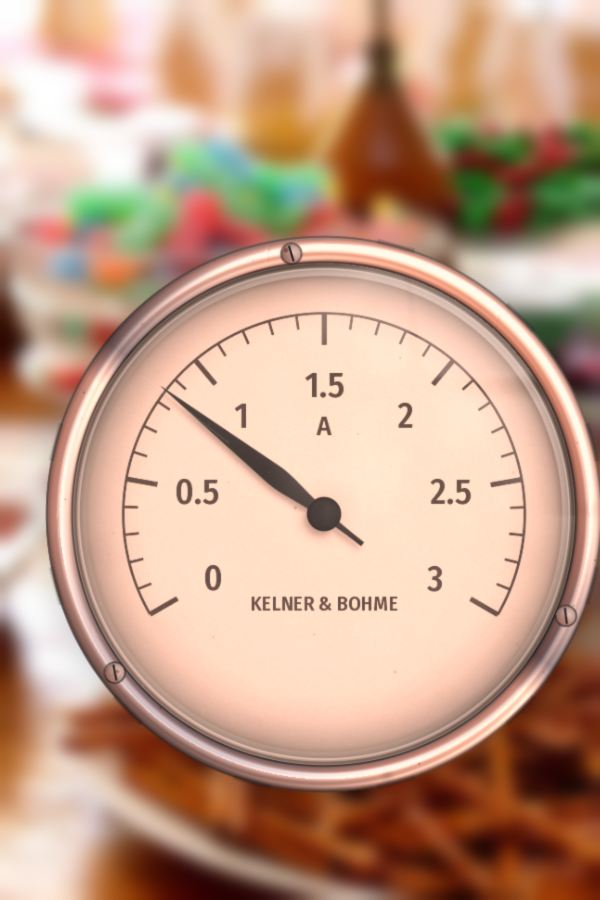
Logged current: 0.85 A
